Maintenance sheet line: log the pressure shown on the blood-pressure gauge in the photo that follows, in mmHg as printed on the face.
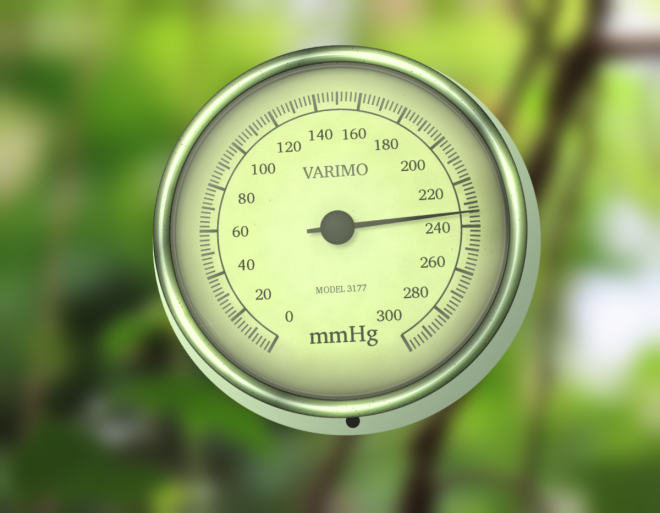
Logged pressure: 234 mmHg
